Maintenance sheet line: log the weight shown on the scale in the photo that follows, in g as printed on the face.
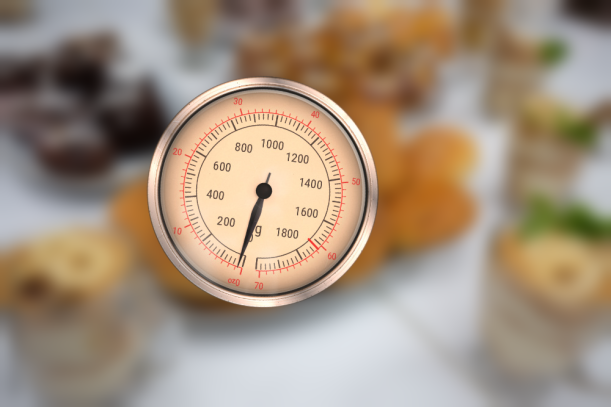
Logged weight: 20 g
